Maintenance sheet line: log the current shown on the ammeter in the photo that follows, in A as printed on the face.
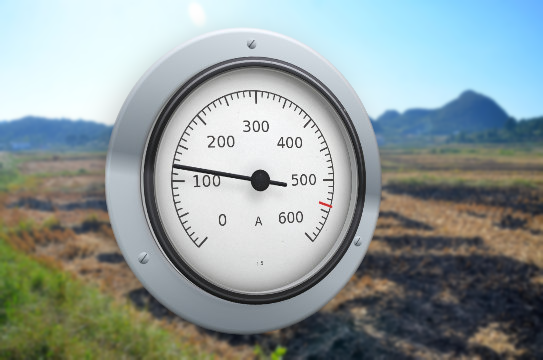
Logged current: 120 A
